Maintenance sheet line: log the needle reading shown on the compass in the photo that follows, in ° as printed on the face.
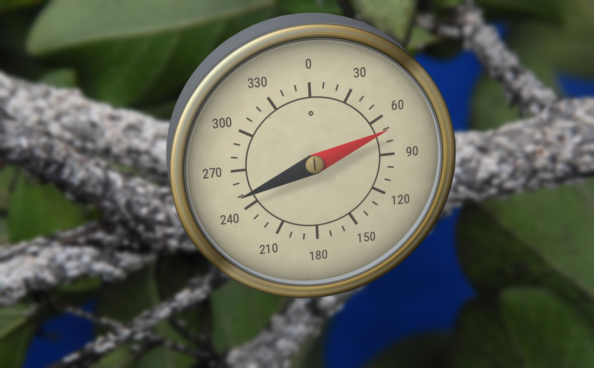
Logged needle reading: 70 °
